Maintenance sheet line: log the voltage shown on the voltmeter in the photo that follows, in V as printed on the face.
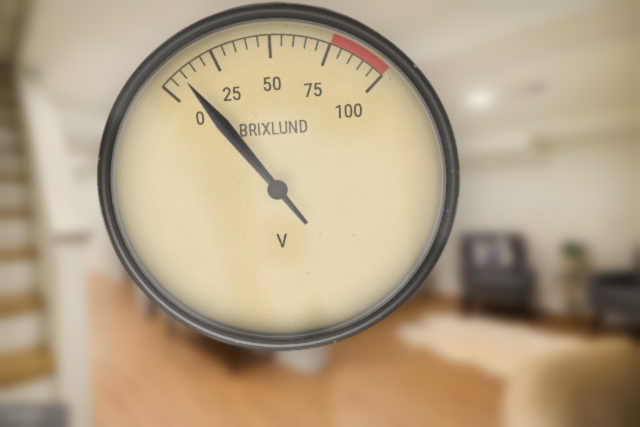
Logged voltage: 10 V
